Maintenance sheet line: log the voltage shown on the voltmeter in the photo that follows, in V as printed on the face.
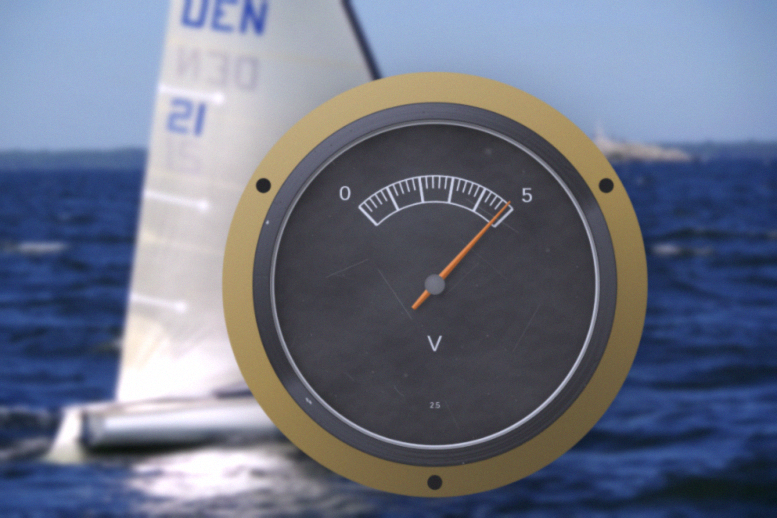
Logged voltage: 4.8 V
